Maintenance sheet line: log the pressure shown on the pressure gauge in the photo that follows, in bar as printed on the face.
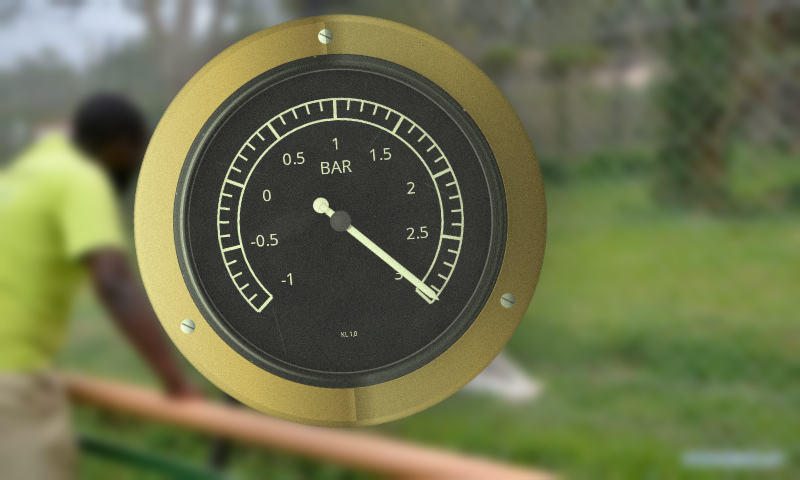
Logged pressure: 2.95 bar
